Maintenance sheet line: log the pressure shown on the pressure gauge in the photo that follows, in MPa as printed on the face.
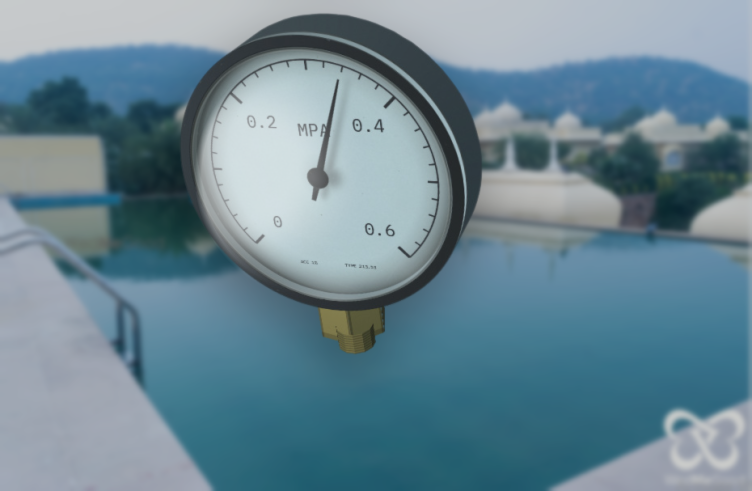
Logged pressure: 0.34 MPa
